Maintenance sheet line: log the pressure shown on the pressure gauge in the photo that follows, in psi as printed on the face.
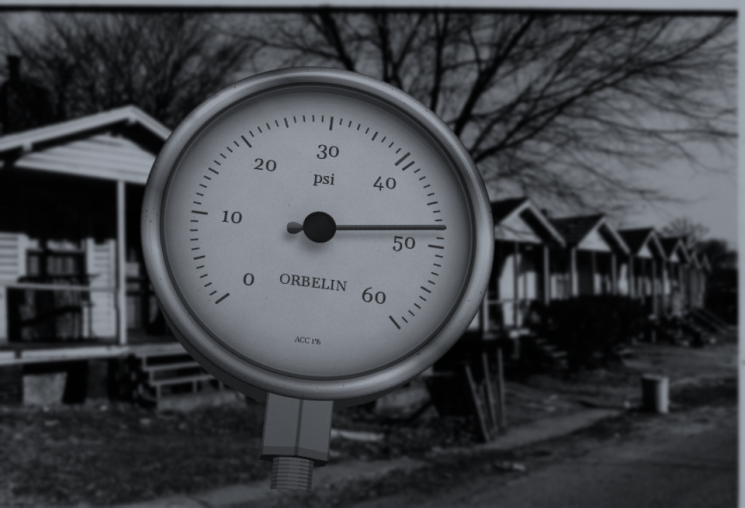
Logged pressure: 48 psi
